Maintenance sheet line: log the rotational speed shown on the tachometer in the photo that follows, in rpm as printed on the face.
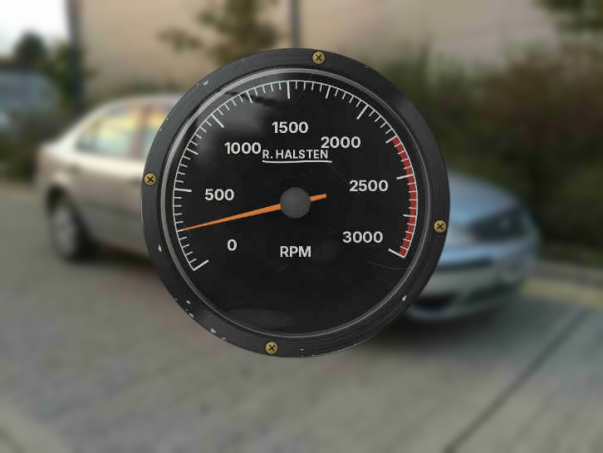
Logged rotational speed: 250 rpm
